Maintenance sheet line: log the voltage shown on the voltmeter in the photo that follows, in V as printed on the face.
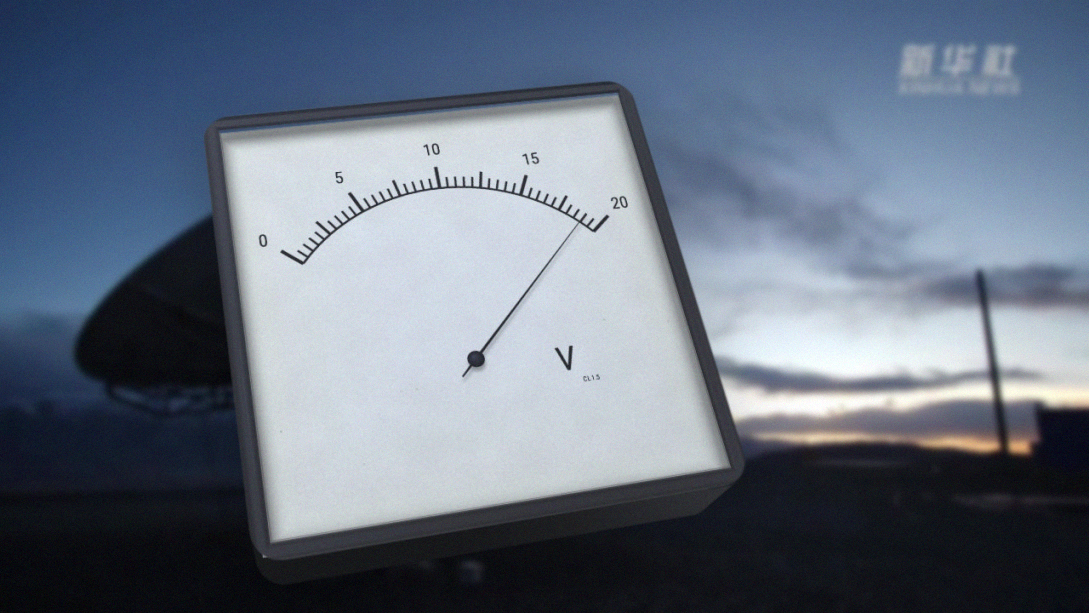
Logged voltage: 19 V
